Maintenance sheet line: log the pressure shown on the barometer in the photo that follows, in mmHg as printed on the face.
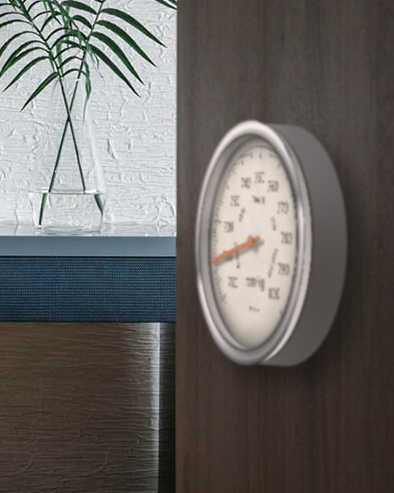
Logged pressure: 710 mmHg
